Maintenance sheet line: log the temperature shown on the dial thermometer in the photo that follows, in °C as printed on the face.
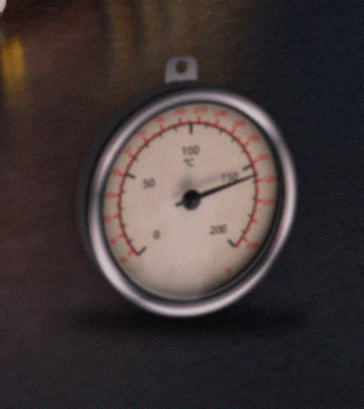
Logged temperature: 155 °C
